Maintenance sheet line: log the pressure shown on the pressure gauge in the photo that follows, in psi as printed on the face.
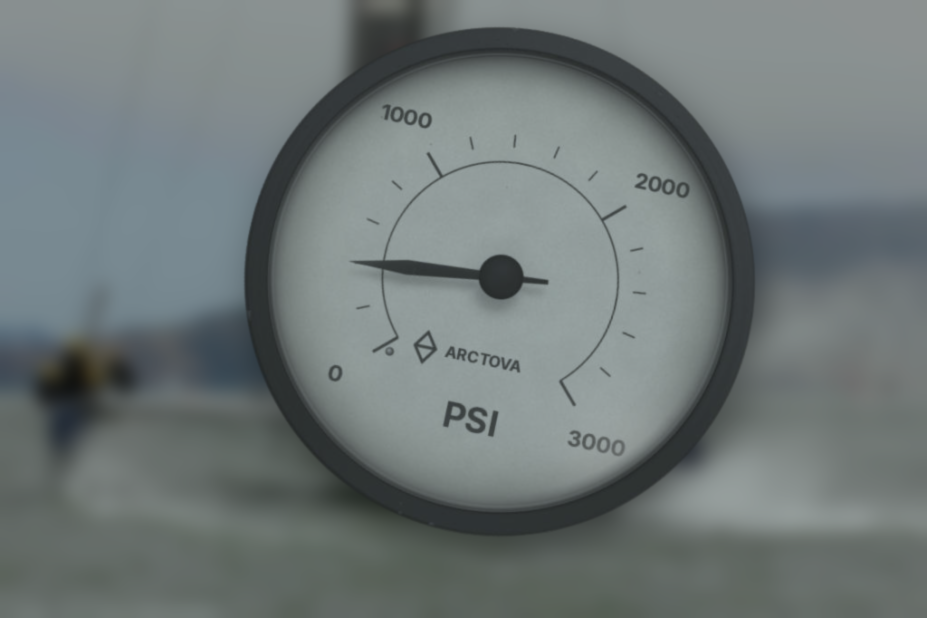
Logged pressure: 400 psi
